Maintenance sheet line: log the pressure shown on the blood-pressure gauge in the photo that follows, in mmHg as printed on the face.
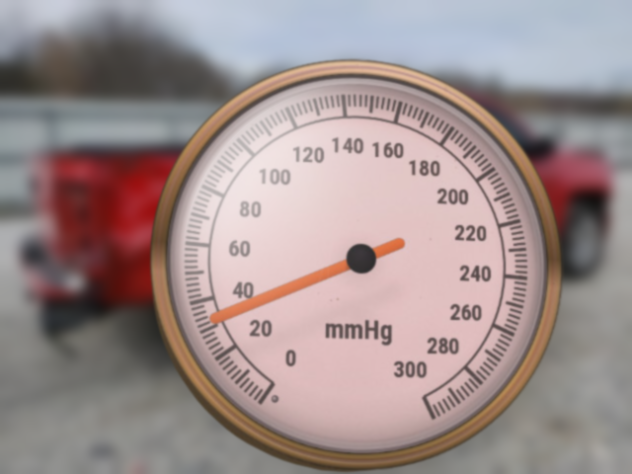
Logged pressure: 32 mmHg
